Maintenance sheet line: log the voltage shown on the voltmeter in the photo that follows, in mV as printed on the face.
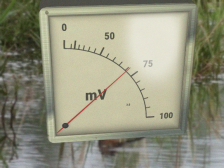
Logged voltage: 70 mV
